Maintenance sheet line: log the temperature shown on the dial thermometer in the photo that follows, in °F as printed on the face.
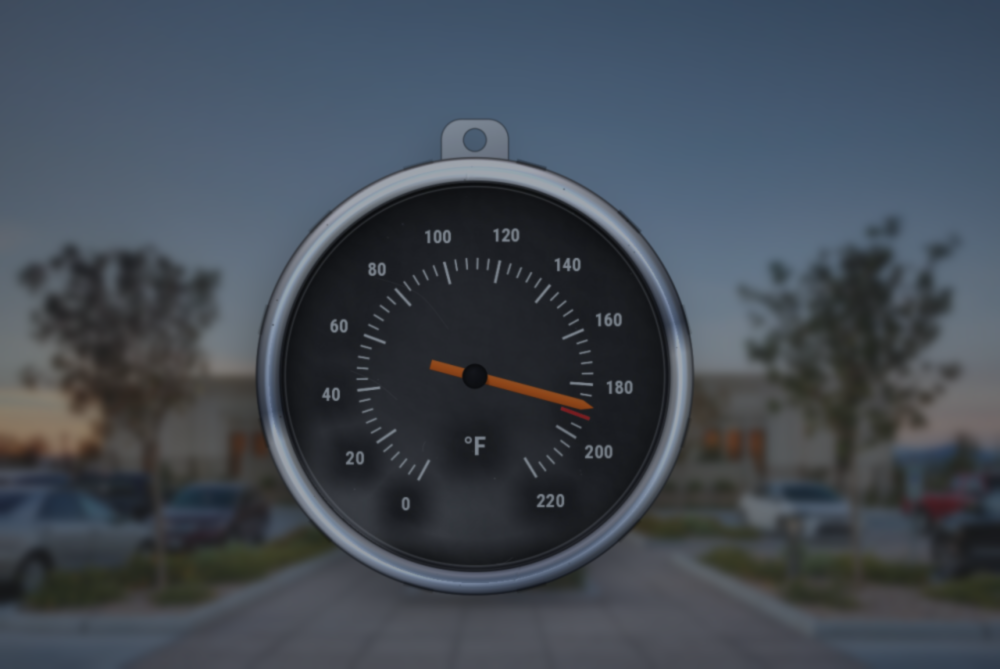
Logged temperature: 188 °F
